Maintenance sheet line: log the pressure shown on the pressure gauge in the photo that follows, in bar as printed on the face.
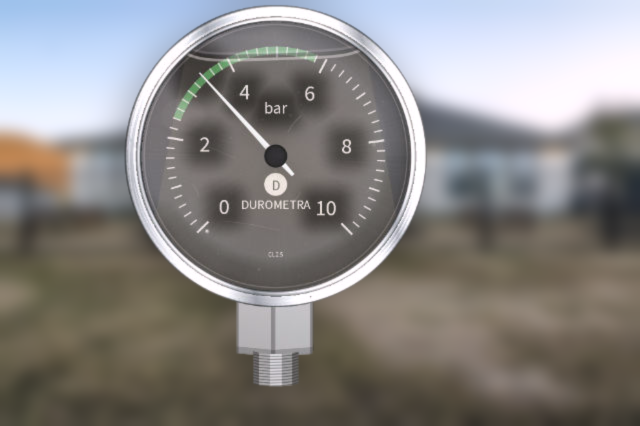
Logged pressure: 3.4 bar
